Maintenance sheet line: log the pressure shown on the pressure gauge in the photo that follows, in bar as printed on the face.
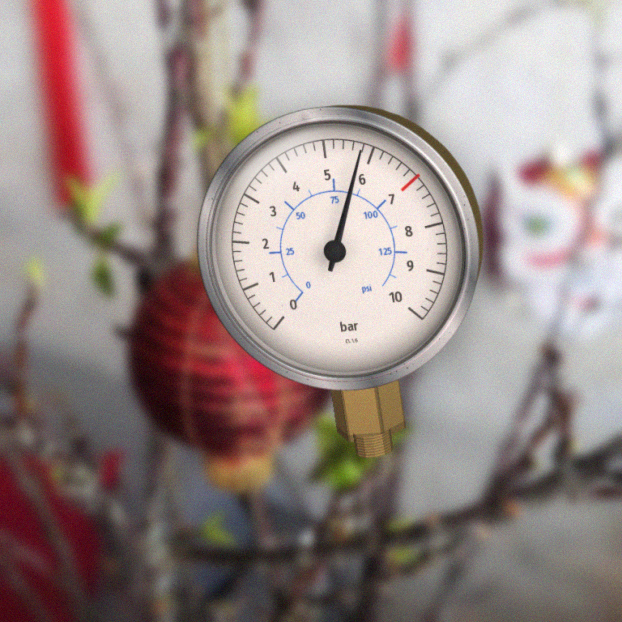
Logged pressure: 5.8 bar
